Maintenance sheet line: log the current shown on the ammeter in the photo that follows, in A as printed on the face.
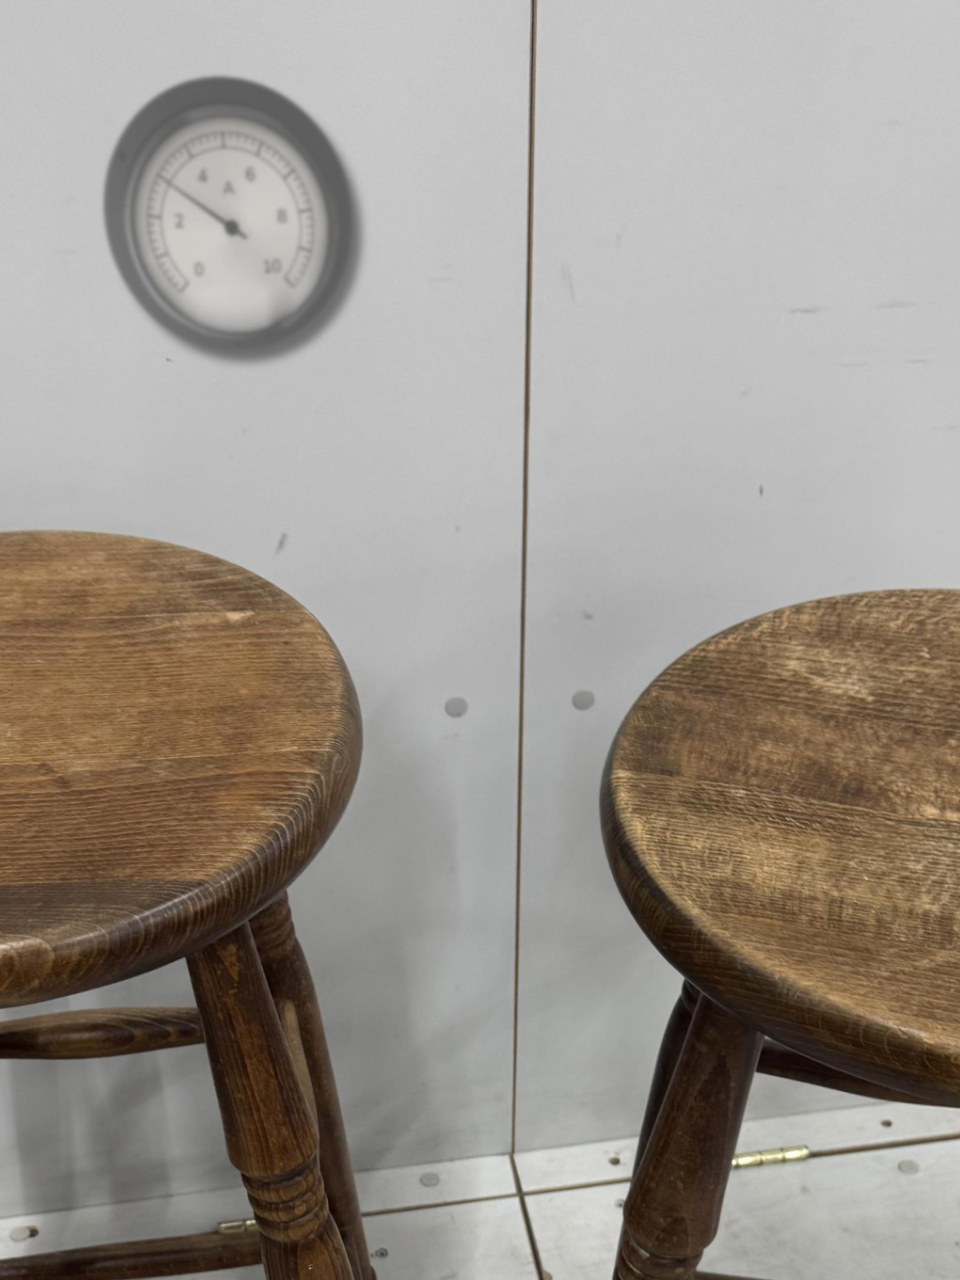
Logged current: 3 A
